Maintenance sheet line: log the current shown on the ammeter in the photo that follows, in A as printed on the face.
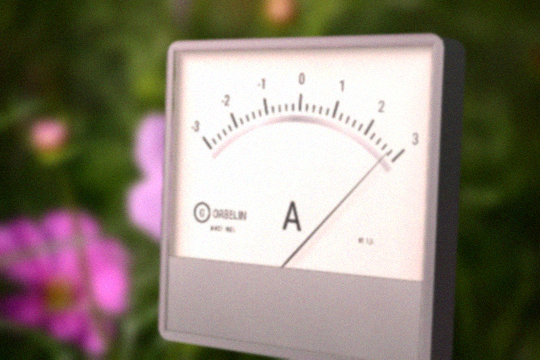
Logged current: 2.8 A
